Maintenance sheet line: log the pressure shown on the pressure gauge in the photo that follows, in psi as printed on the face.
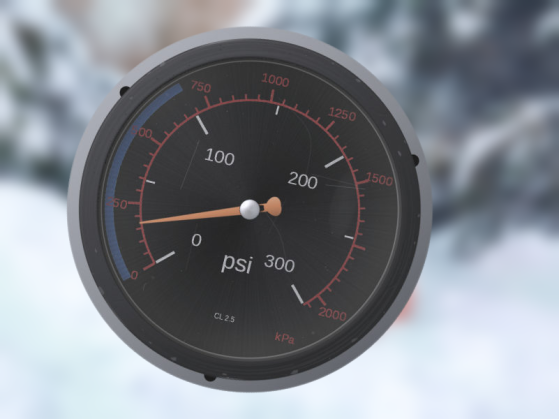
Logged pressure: 25 psi
